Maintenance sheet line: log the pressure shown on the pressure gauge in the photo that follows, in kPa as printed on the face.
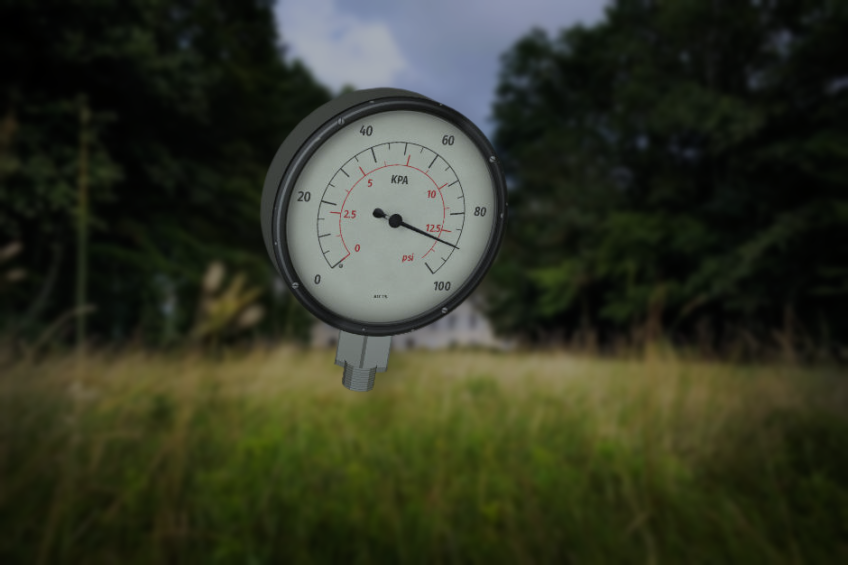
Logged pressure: 90 kPa
